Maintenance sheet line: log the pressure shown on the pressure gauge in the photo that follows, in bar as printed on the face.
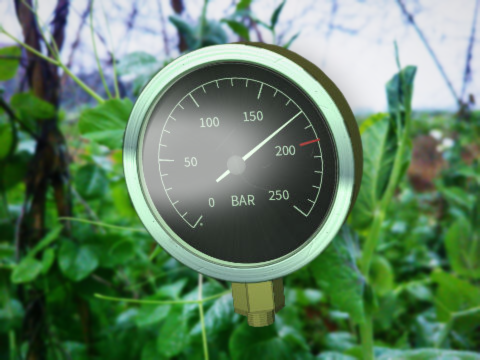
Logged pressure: 180 bar
